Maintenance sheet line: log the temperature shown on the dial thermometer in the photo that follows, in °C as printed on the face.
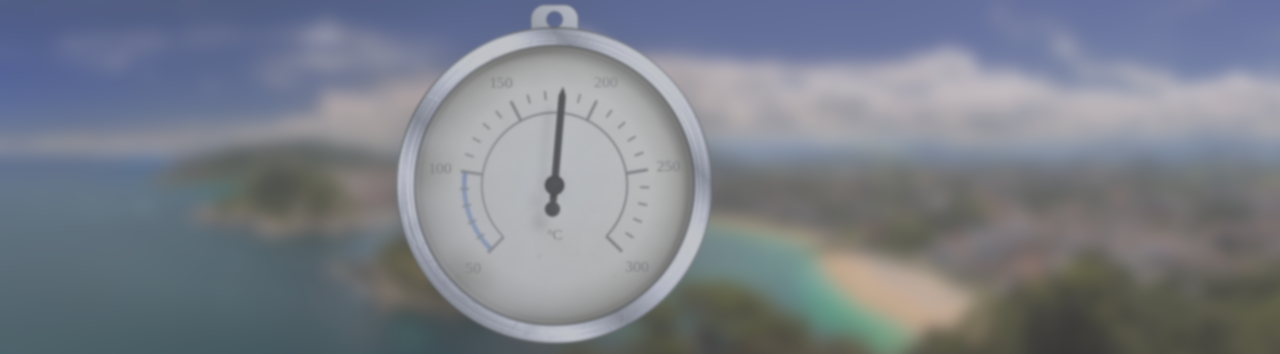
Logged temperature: 180 °C
